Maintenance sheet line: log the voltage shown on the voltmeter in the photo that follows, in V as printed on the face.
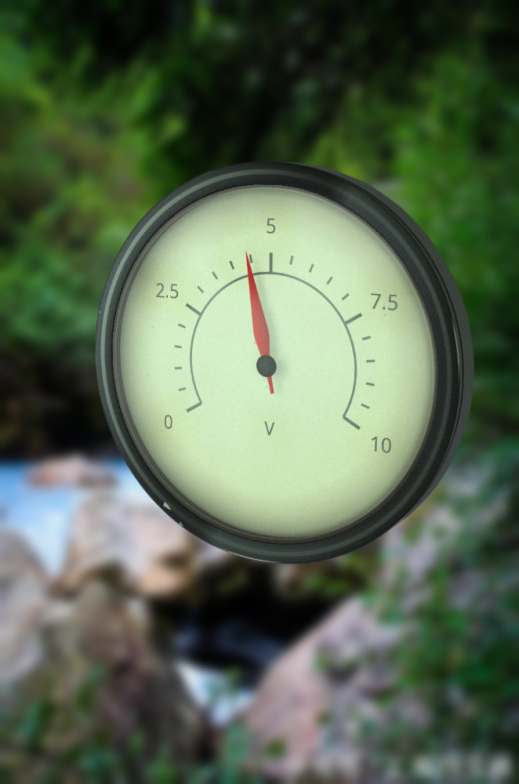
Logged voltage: 4.5 V
